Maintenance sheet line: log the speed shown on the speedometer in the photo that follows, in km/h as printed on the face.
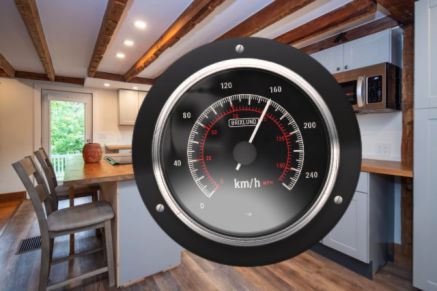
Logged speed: 160 km/h
